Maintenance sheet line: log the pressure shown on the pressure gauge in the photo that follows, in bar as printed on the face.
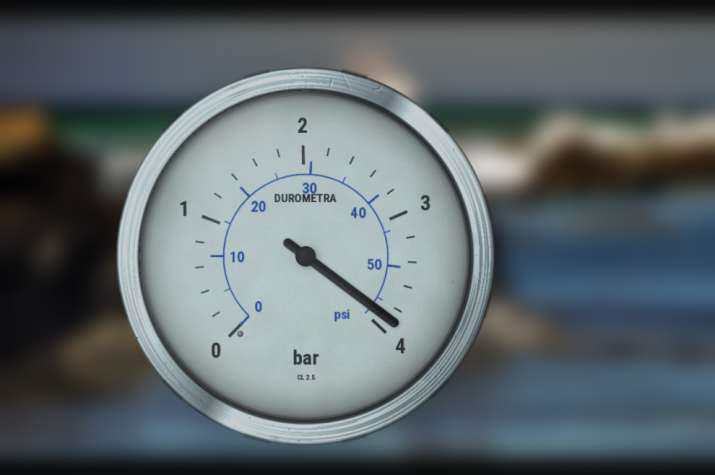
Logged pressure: 3.9 bar
